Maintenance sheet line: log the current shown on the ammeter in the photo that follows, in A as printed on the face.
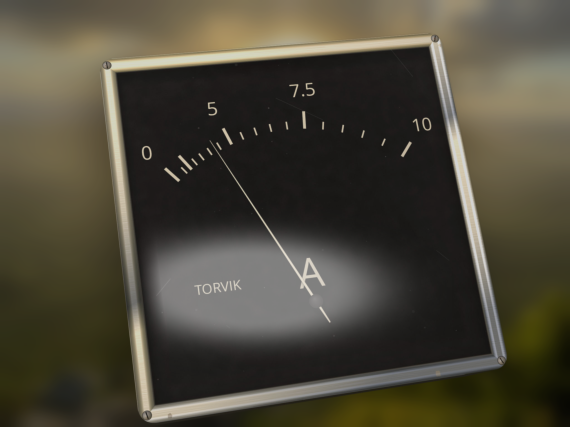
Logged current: 4.25 A
